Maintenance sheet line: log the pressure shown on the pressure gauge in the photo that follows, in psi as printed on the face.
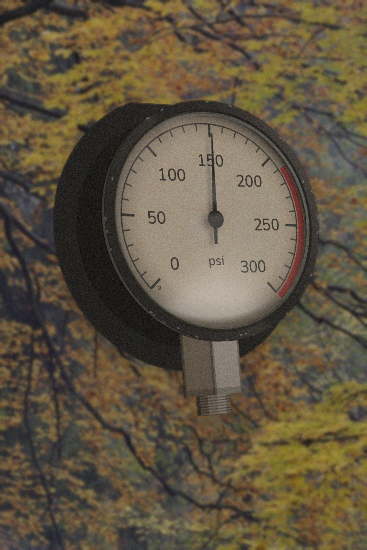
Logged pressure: 150 psi
